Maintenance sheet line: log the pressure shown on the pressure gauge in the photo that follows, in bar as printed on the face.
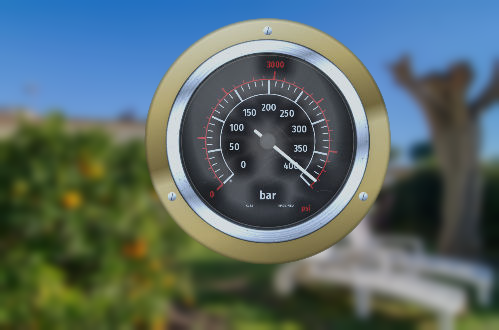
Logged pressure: 390 bar
